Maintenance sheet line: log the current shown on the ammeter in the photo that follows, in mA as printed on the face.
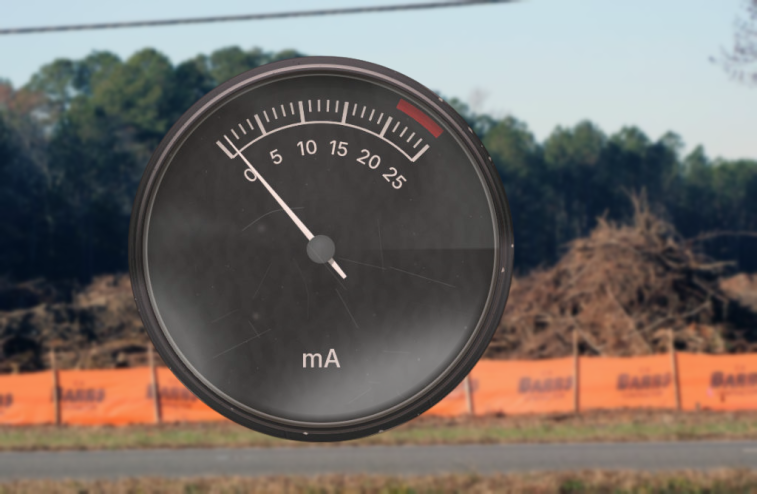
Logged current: 1 mA
